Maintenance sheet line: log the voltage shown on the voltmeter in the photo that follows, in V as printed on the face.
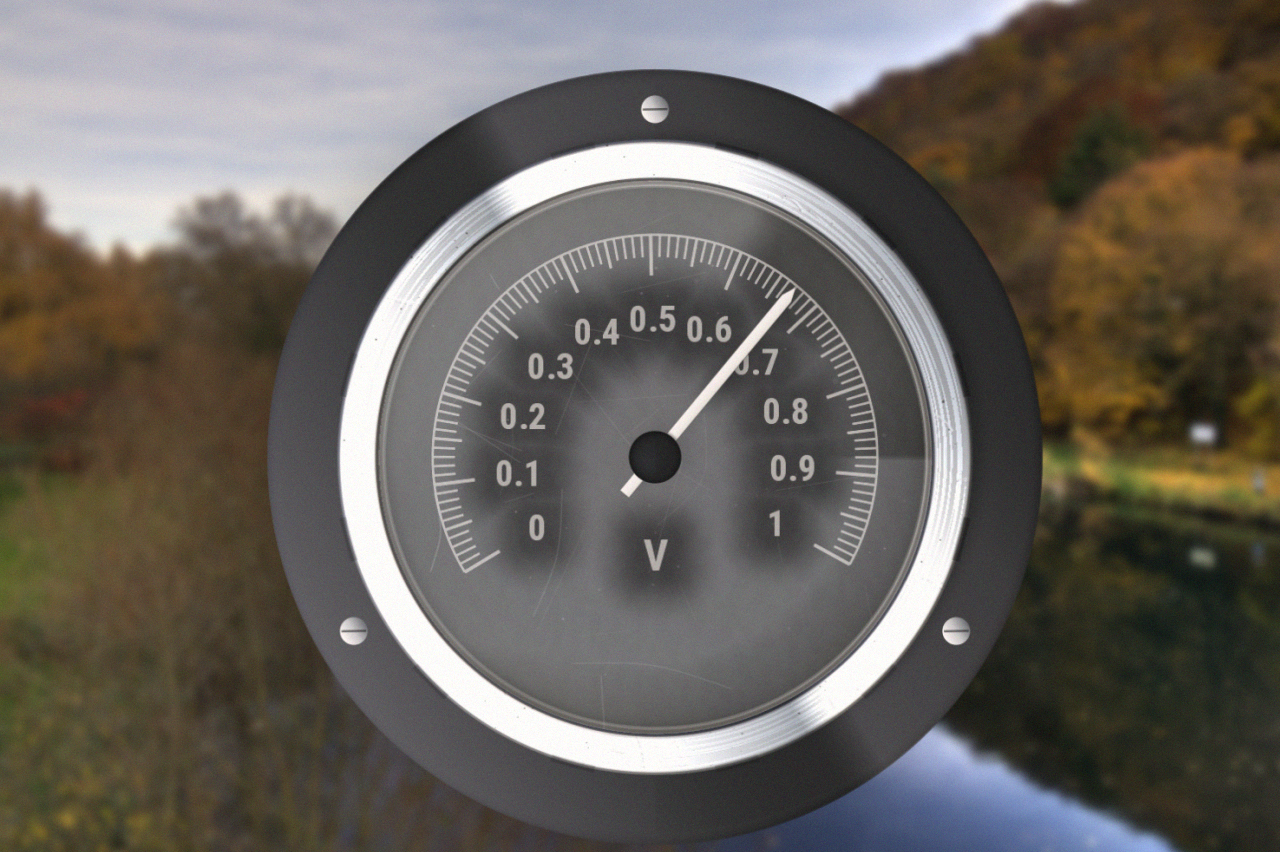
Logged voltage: 0.67 V
